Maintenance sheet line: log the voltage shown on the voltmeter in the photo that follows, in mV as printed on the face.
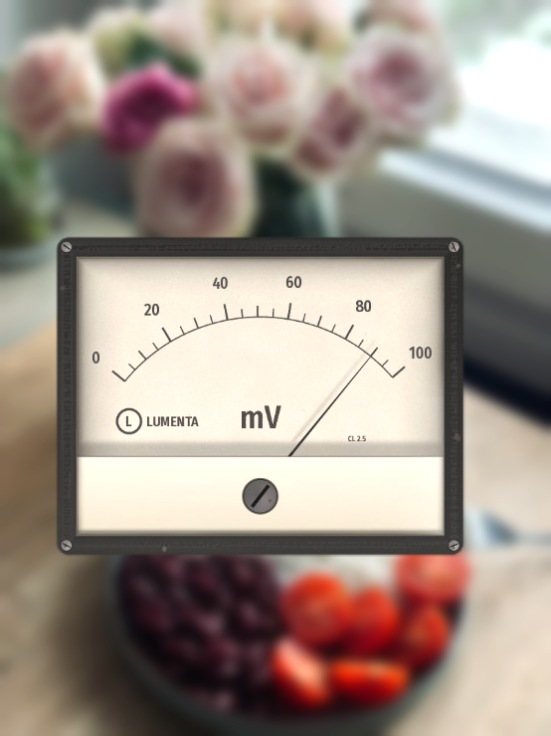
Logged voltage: 90 mV
